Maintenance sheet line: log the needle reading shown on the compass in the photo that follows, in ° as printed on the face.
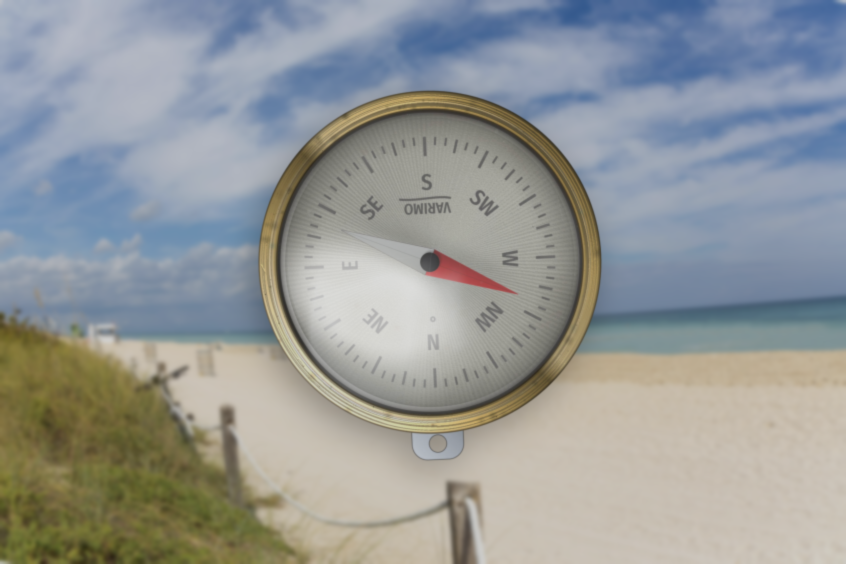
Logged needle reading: 292.5 °
